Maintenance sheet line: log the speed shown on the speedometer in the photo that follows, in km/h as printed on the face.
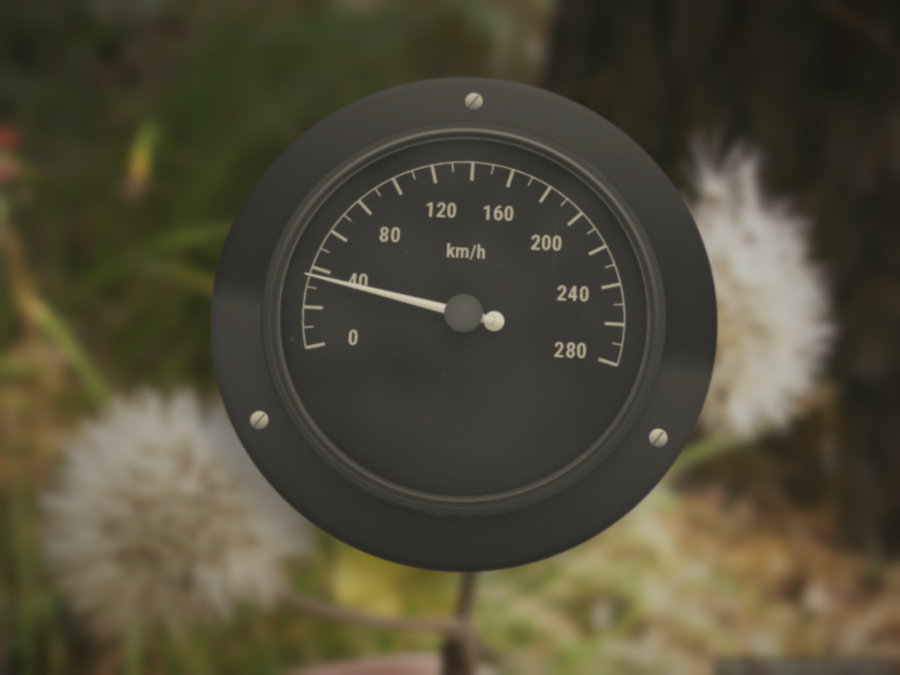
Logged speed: 35 km/h
